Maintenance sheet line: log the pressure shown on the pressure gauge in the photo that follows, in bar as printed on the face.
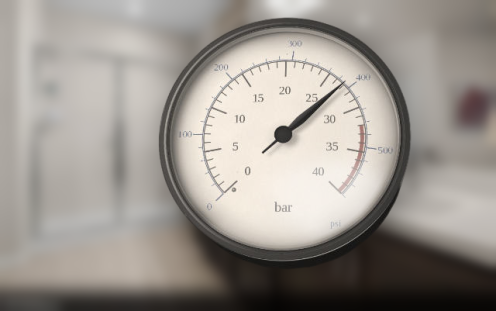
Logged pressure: 27 bar
